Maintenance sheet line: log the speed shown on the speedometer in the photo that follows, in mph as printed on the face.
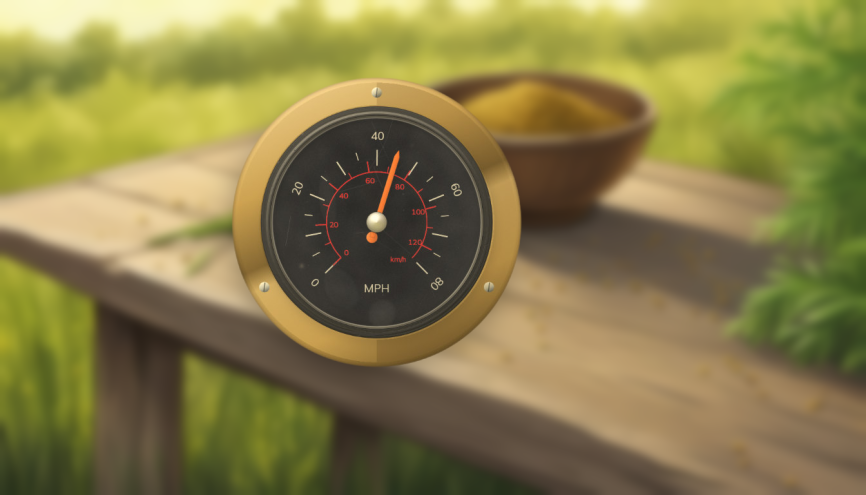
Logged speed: 45 mph
